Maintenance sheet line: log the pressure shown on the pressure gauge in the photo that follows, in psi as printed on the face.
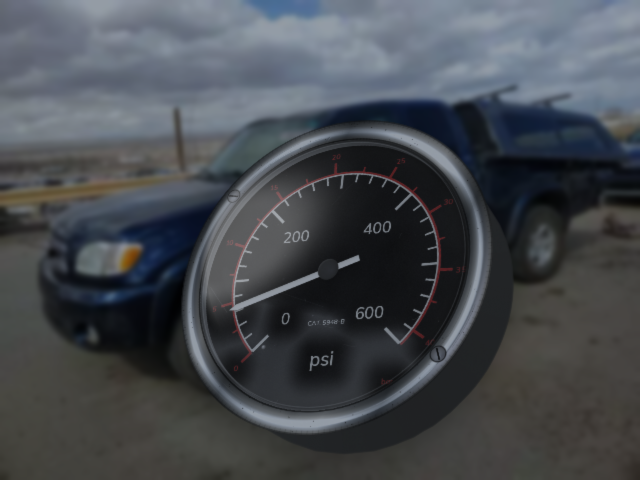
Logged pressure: 60 psi
